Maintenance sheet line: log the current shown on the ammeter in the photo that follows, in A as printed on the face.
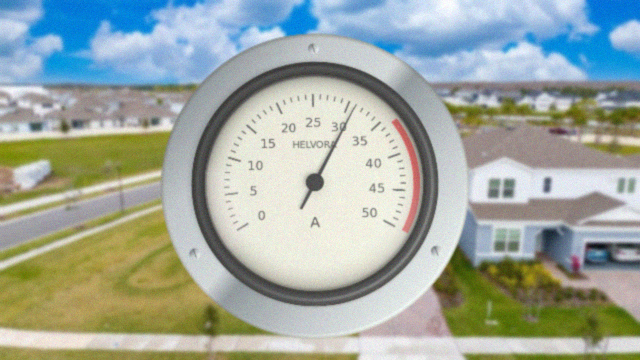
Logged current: 31 A
